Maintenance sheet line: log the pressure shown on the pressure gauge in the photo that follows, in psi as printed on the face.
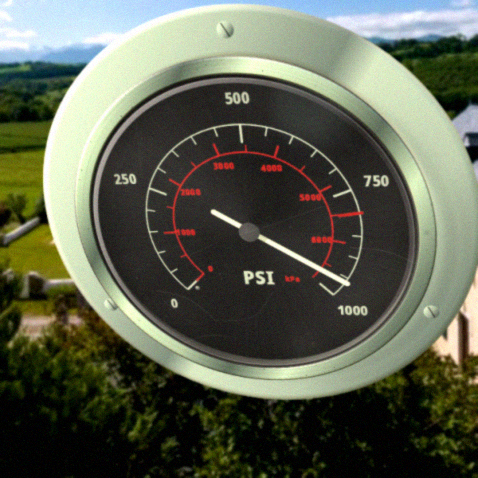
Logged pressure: 950 psi
